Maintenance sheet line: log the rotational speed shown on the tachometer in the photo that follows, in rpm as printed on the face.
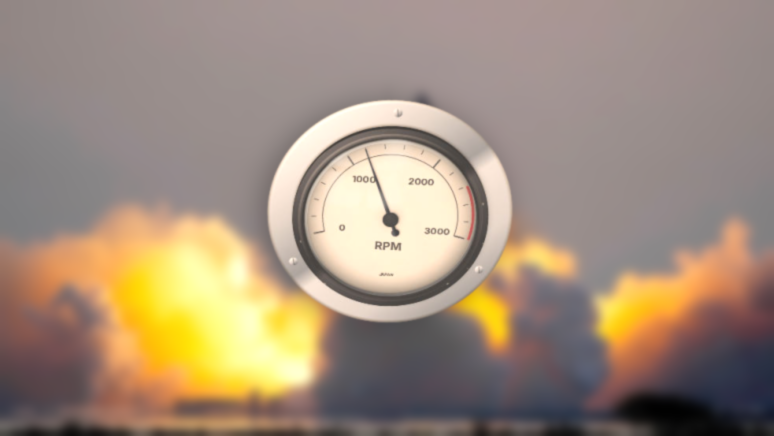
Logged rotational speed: 1200 rpm
